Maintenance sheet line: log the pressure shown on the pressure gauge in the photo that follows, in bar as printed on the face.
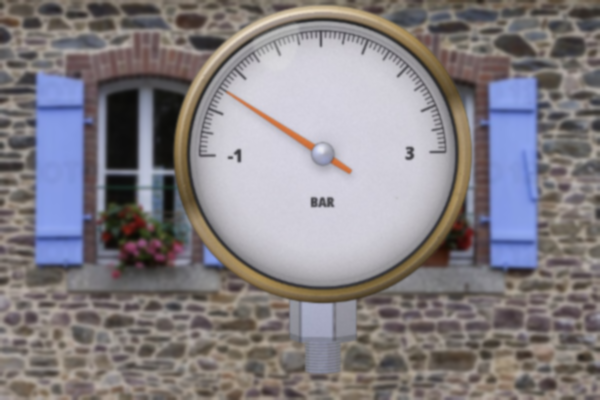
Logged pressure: -0.25 bar
